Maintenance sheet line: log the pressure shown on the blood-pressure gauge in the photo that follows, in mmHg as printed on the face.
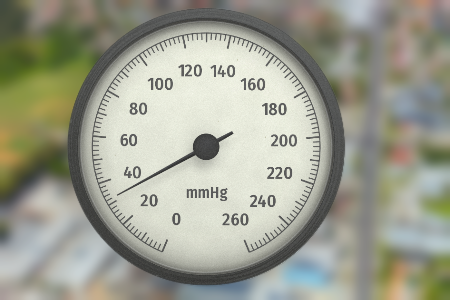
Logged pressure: 32 mmHg
